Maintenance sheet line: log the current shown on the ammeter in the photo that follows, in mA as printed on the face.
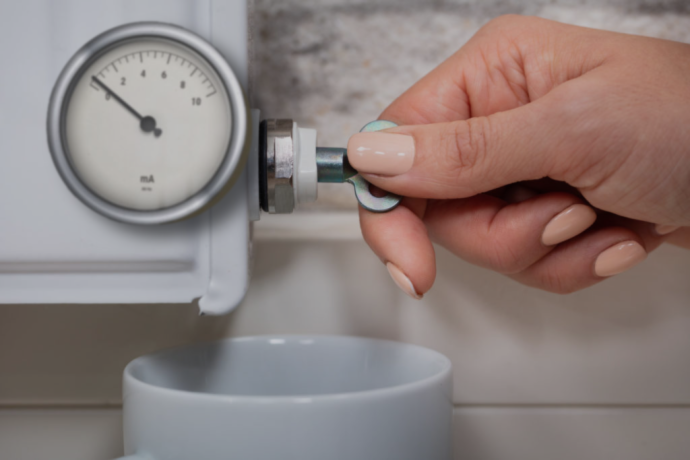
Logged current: 0.5 mA
